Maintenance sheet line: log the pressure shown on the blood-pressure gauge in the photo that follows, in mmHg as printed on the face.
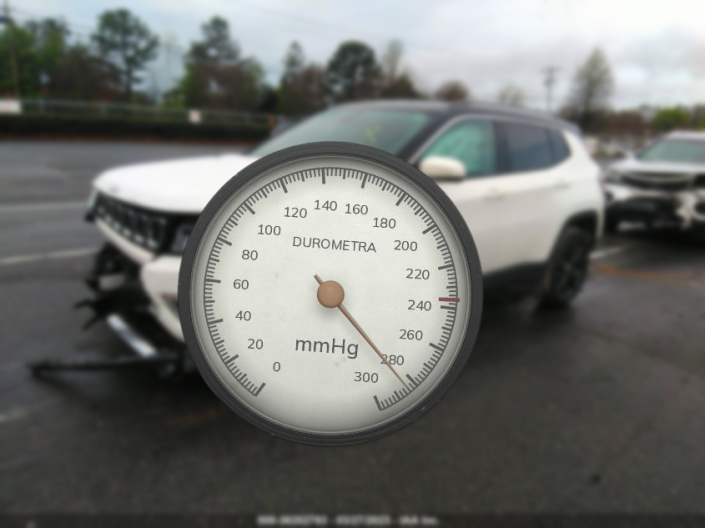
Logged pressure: 284 mmHg
